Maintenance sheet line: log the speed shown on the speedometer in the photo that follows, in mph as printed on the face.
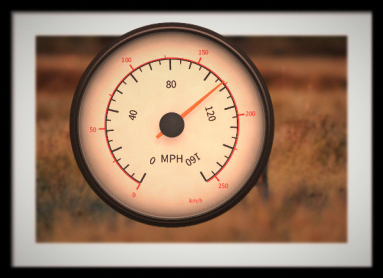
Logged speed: 107.5 mph
